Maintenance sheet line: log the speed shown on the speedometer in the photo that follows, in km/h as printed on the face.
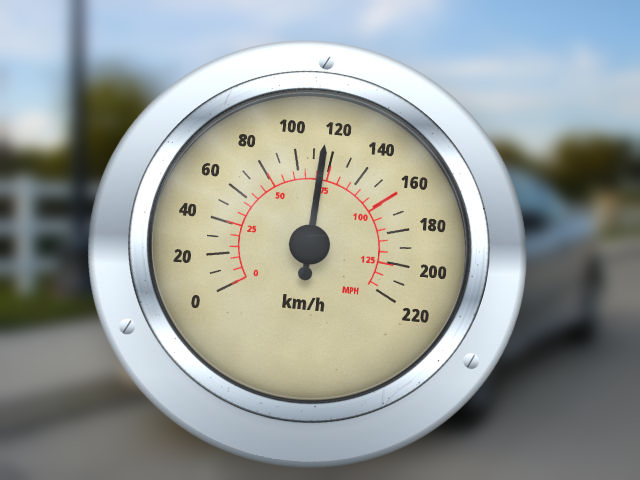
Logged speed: 115 km/h
